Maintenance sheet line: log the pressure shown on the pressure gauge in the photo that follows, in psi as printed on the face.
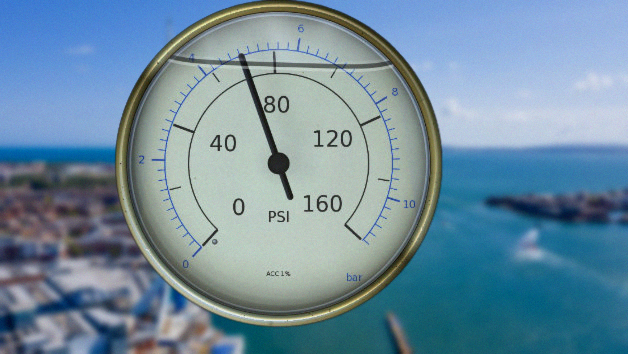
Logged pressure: 70 psi
